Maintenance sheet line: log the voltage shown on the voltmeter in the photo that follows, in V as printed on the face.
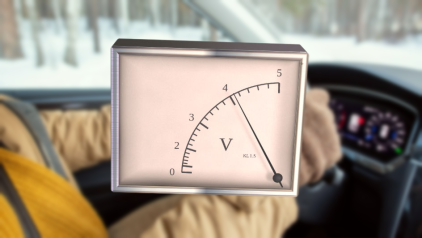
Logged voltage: 4.1 V
